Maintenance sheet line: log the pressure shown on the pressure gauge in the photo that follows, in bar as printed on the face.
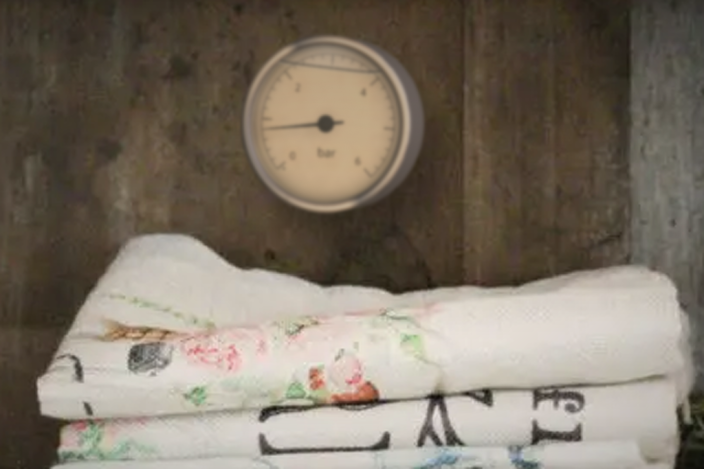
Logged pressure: 0.8 bar
